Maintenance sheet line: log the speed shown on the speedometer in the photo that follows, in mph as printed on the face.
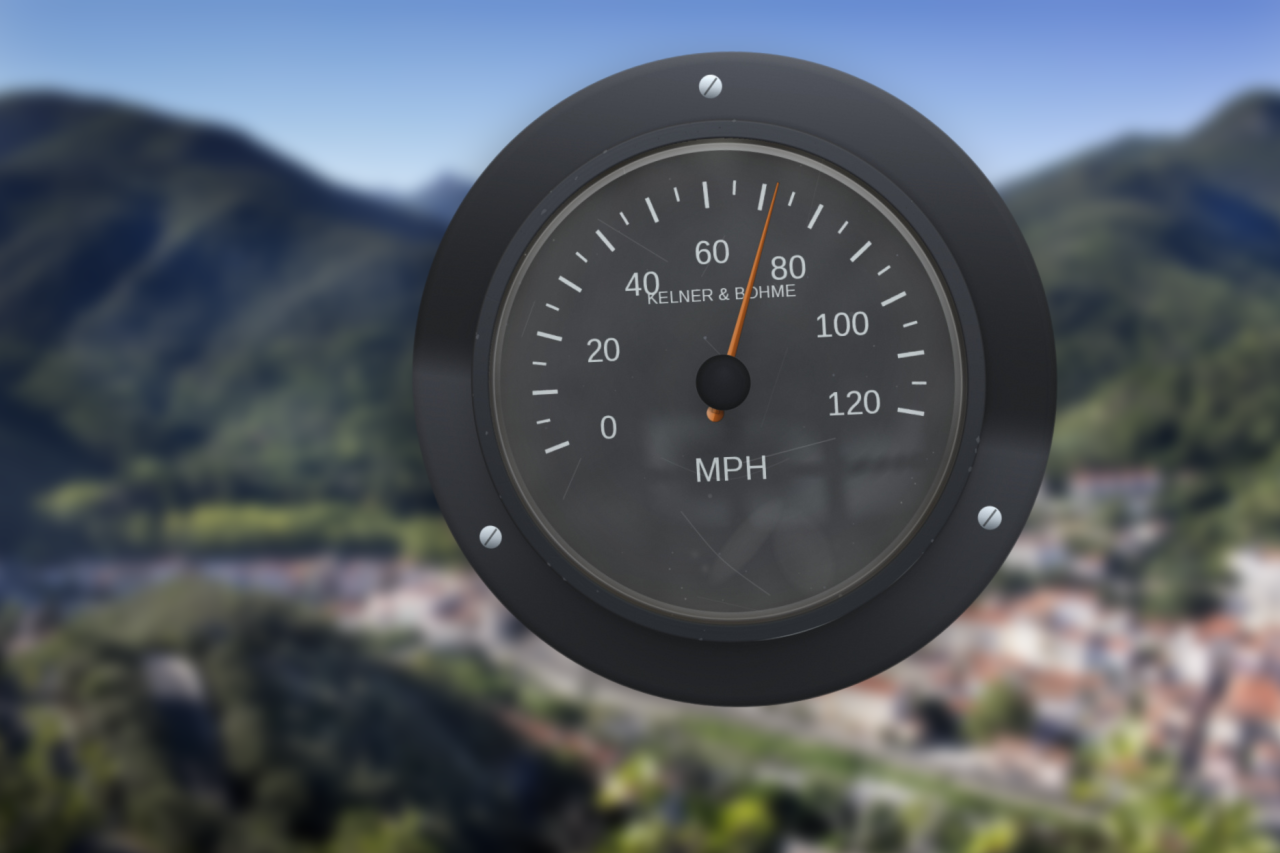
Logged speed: 72.5 mph
